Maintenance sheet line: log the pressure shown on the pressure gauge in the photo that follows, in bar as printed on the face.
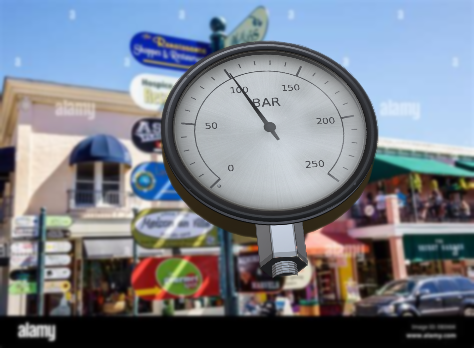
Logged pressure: 100 bar
